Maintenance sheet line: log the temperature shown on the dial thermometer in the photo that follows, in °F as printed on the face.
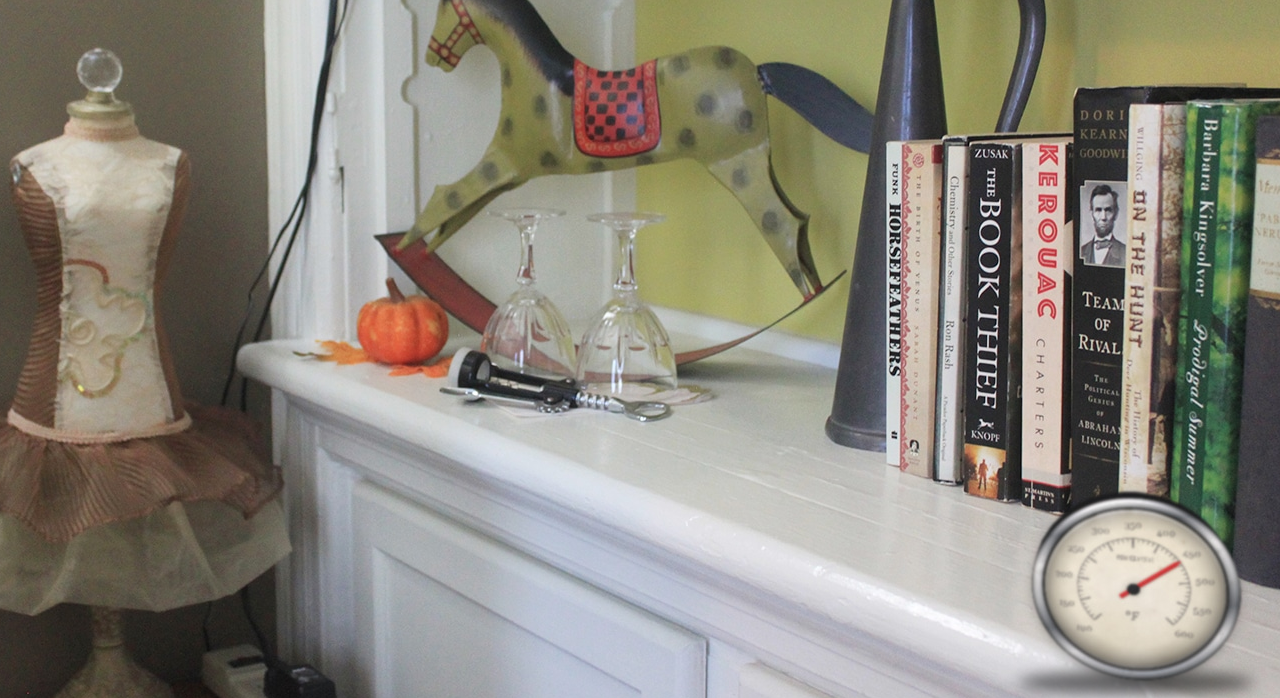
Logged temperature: 450 °F
